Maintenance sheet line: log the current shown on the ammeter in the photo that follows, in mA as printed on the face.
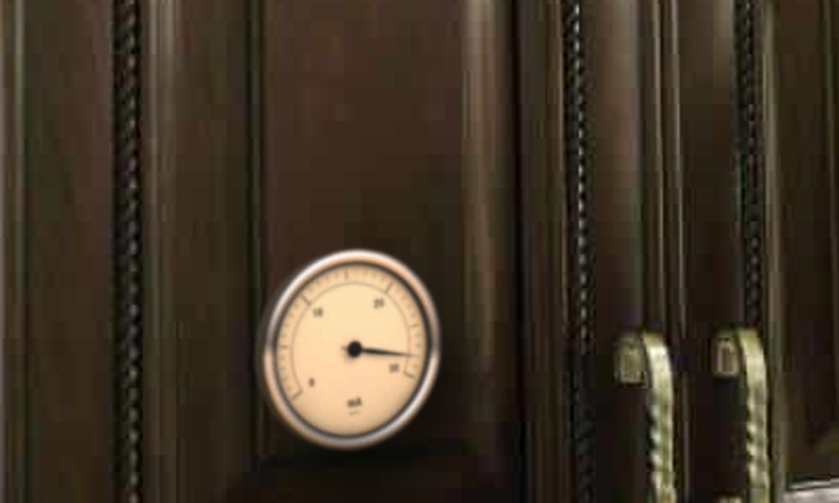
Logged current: 28 mA
